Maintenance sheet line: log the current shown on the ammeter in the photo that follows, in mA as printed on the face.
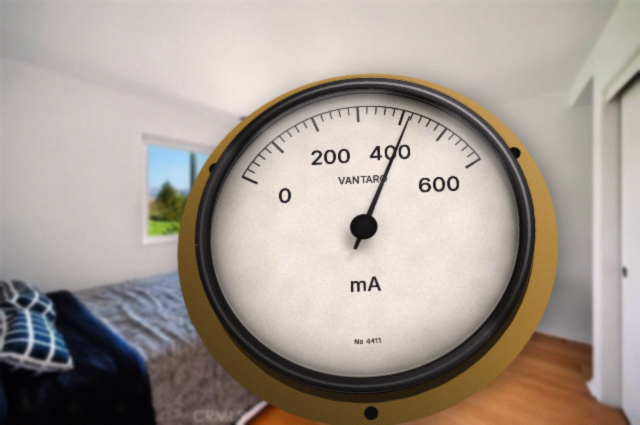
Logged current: 420 mA
